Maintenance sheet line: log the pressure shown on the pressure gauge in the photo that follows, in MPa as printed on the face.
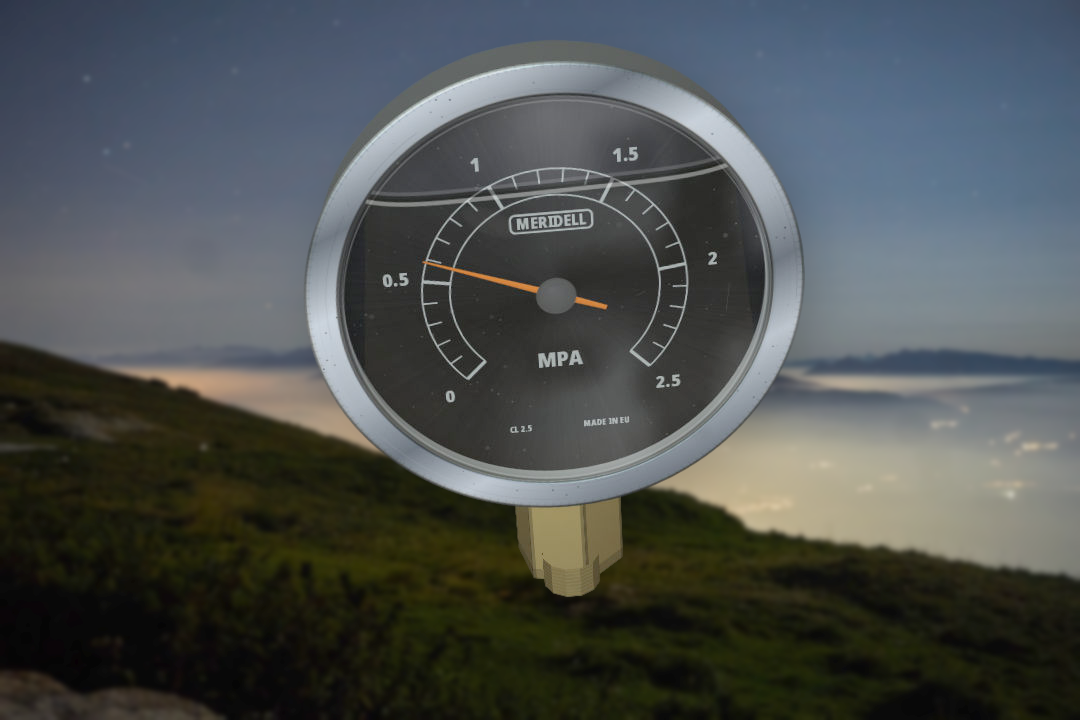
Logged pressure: 0.6 MPa
